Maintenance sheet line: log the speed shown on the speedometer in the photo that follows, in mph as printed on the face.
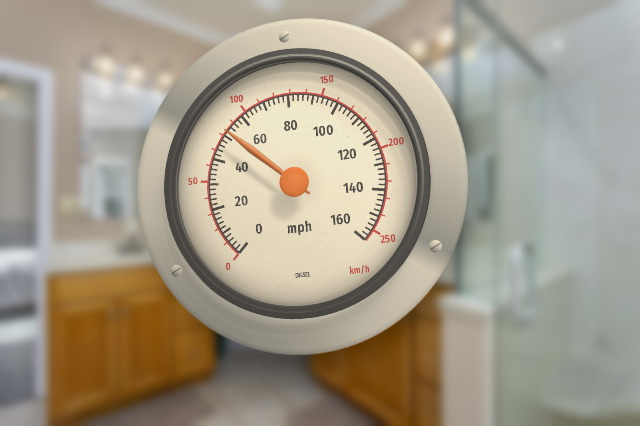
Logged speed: 52 mph
